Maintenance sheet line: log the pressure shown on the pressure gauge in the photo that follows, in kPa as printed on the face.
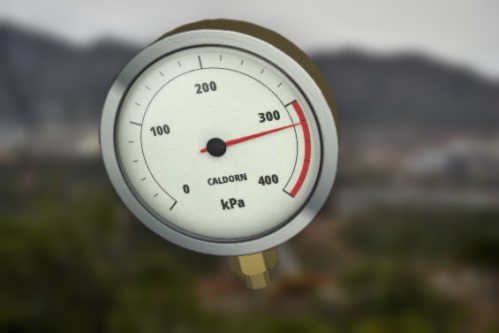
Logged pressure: 320 kPa
